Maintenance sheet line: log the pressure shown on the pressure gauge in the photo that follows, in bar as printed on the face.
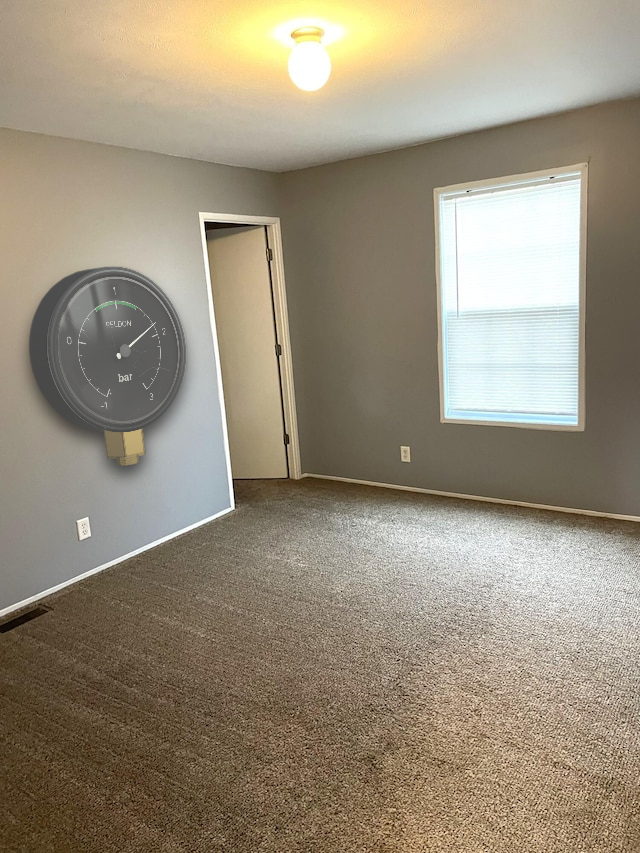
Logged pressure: 1.8 bar
